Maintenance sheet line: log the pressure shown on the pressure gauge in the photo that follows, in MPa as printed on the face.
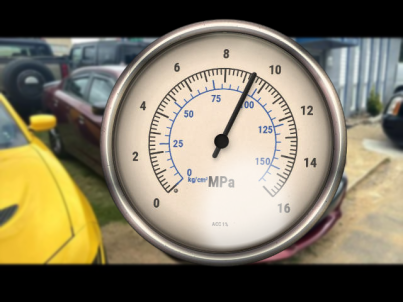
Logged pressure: 9.4 MPa
